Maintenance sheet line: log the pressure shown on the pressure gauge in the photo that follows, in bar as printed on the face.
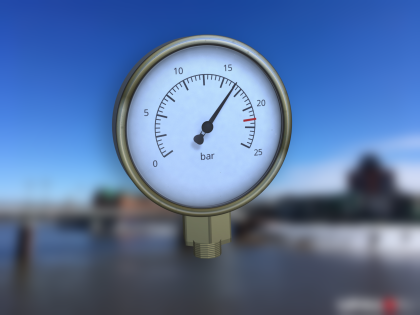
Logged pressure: 16.5 bar
